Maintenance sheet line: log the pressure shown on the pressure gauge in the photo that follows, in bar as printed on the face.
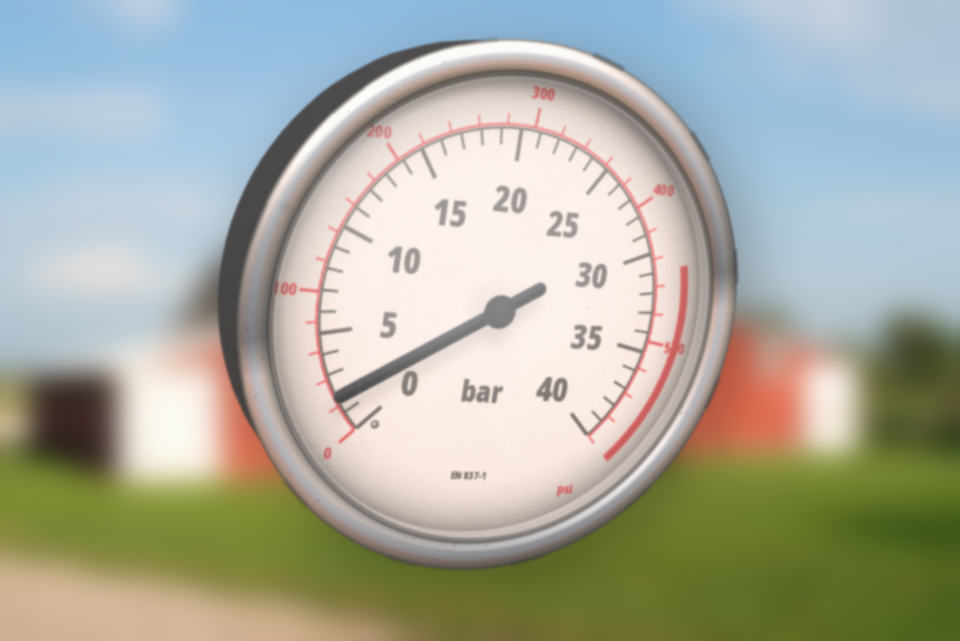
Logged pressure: 2 bar
